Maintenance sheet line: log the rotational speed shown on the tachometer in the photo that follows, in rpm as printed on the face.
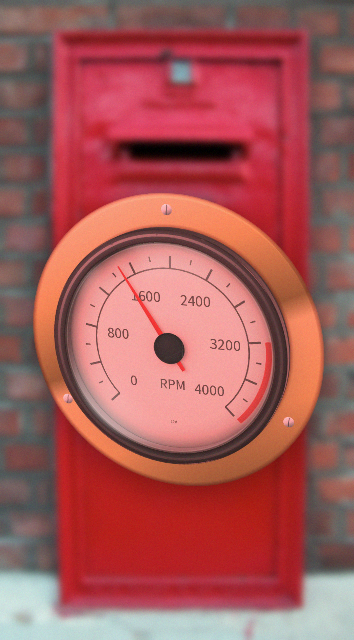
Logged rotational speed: 1500 rpm
